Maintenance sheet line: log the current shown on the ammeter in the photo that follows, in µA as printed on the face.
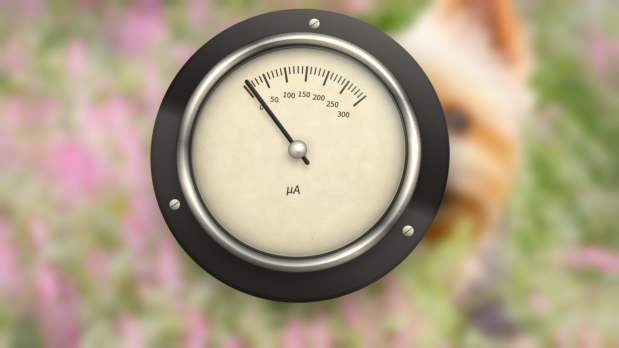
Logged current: 10 µA
